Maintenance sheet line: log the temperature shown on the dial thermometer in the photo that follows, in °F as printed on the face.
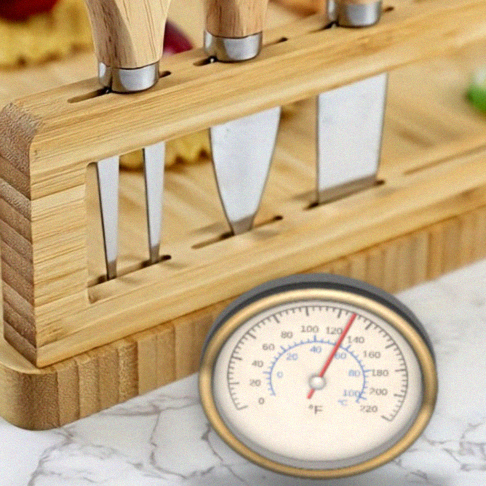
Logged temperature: 128 °F
